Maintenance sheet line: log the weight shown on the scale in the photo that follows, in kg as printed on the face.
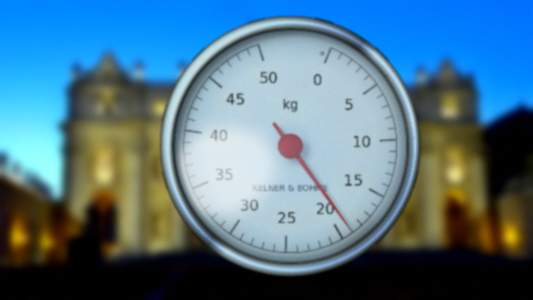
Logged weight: 19 kg
